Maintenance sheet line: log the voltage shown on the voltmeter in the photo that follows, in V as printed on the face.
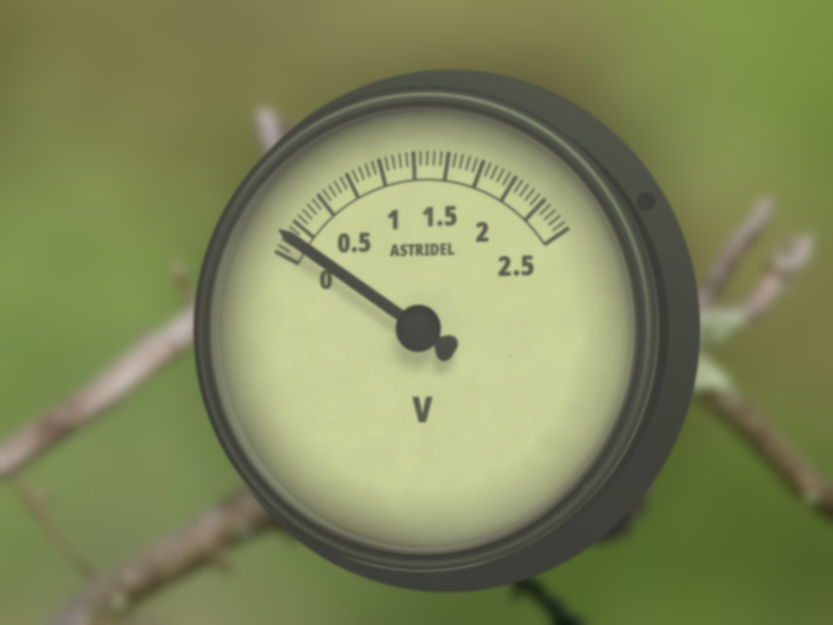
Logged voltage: 0.15 V
